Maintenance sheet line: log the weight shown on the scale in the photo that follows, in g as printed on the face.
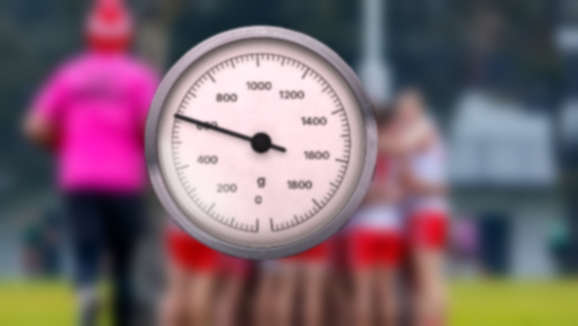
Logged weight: 600 g
